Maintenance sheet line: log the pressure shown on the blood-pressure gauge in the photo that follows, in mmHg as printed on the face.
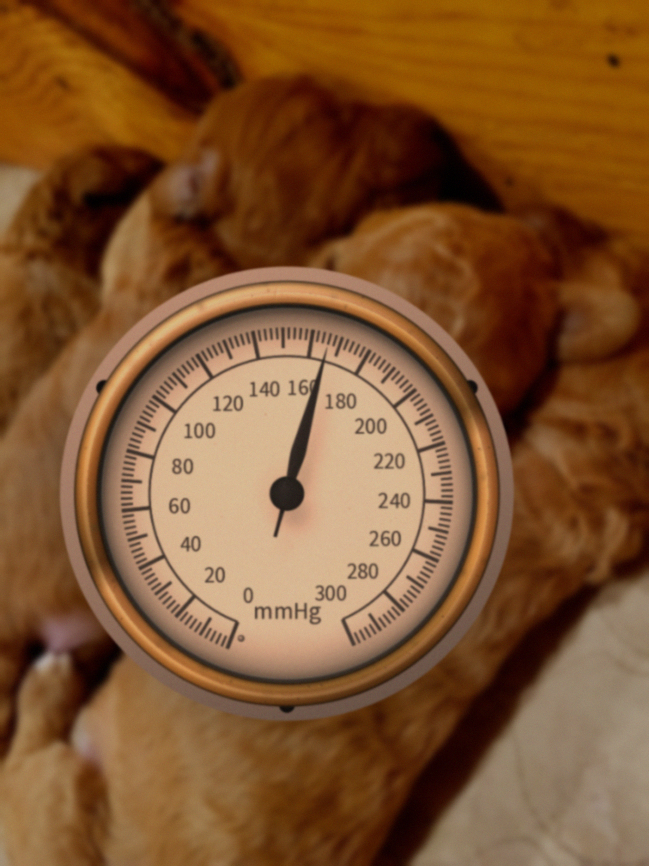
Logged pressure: 166 mmHg
